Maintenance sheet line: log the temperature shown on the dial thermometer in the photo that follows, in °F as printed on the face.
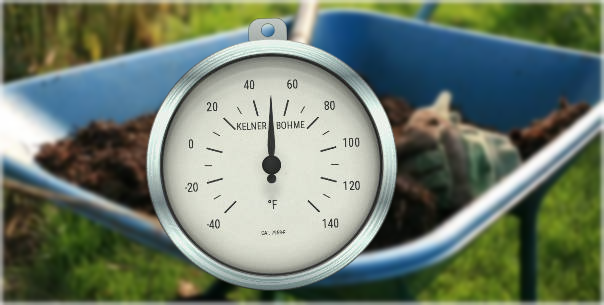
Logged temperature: 50 °F
